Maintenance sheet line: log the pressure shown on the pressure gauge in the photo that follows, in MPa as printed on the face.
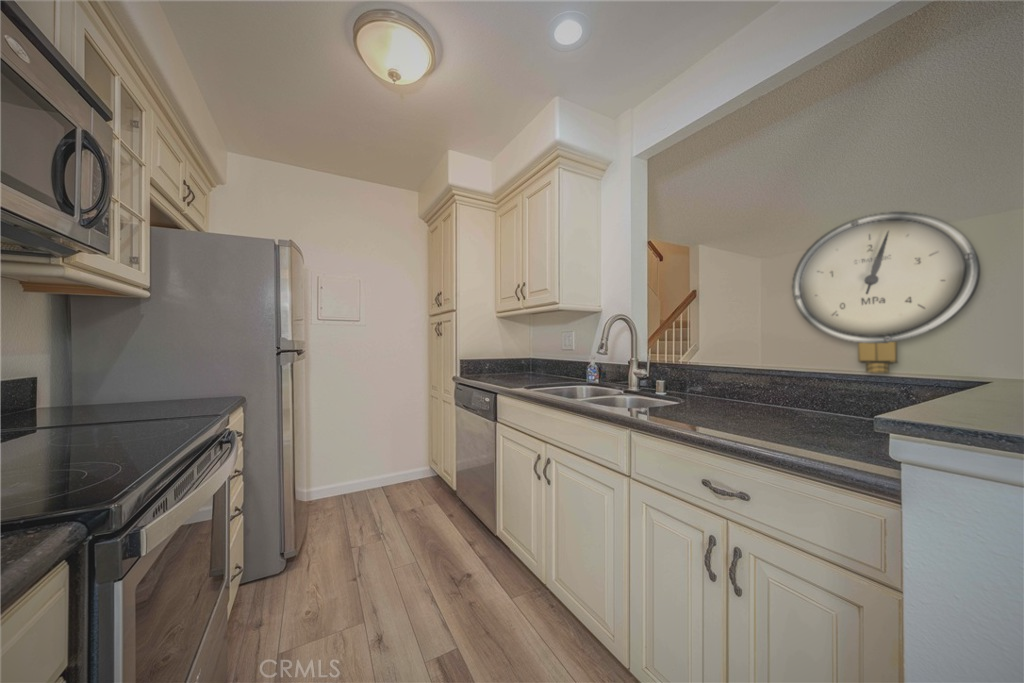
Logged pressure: 2.25 MPa
